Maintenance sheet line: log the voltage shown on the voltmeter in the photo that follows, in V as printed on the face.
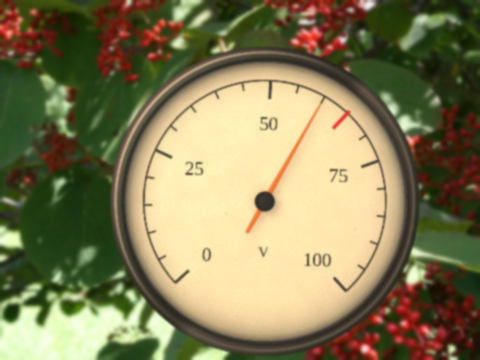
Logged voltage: 60 V
